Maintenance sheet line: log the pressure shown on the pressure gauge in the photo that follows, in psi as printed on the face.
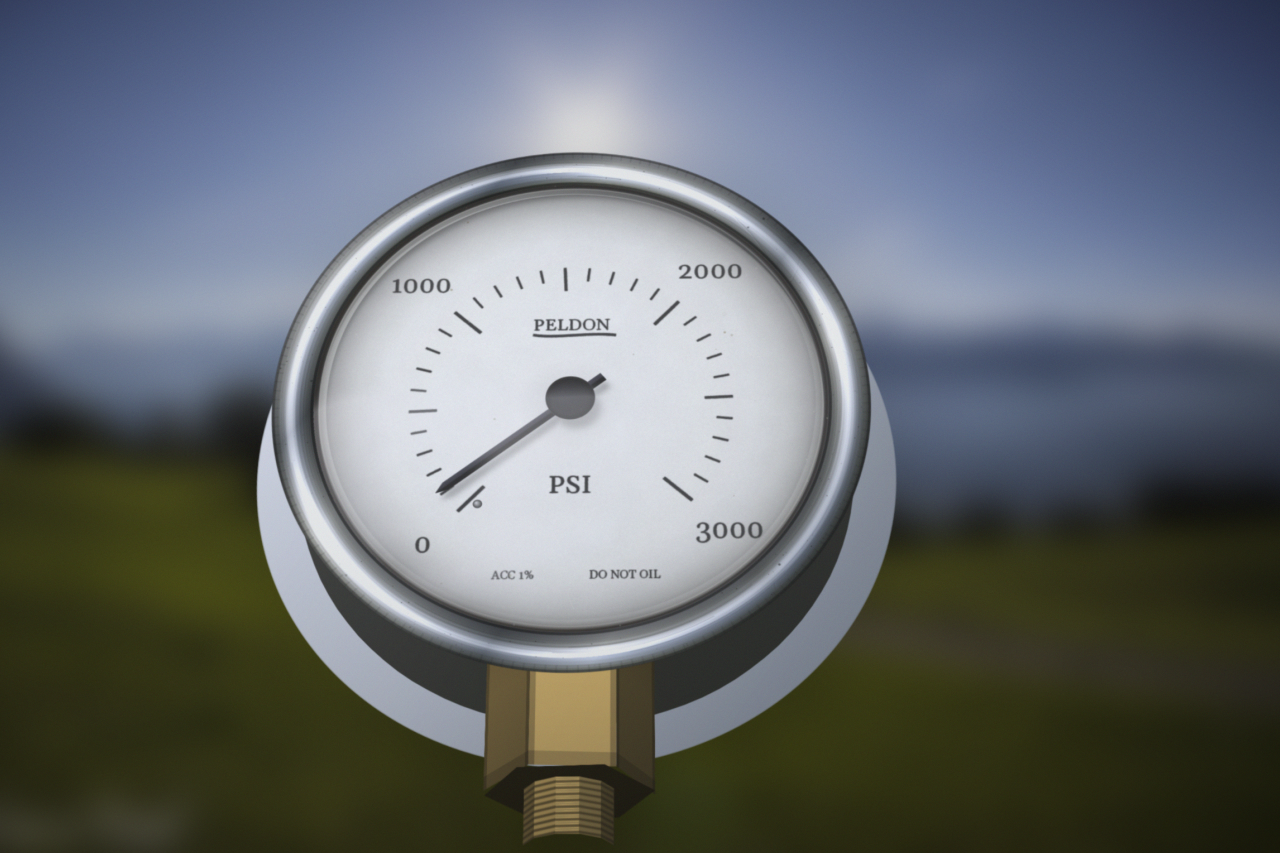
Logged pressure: 100 psi
